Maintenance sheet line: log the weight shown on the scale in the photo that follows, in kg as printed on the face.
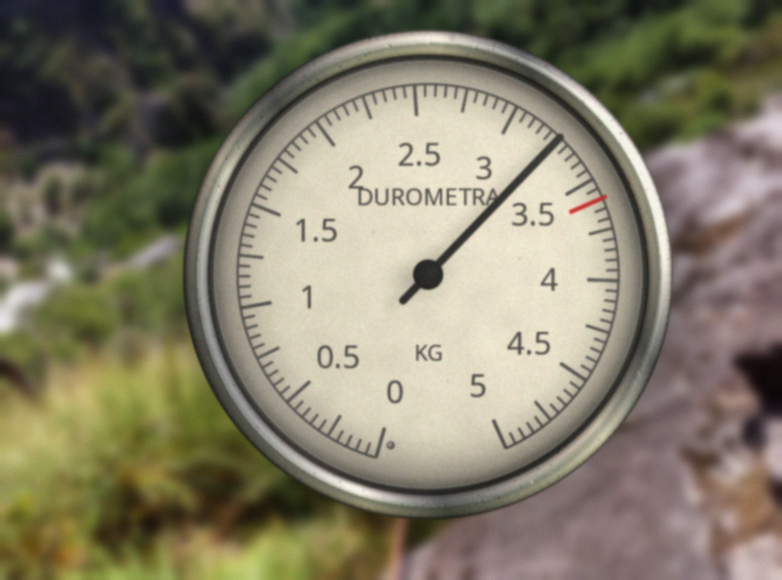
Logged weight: 3.25 kg
